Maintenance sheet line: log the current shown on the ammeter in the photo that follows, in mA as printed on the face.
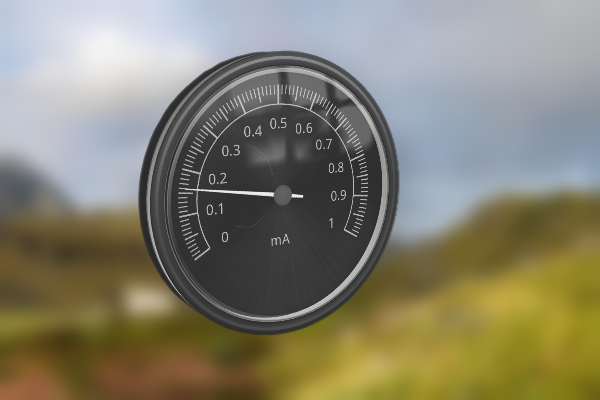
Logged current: 0.16 mA
